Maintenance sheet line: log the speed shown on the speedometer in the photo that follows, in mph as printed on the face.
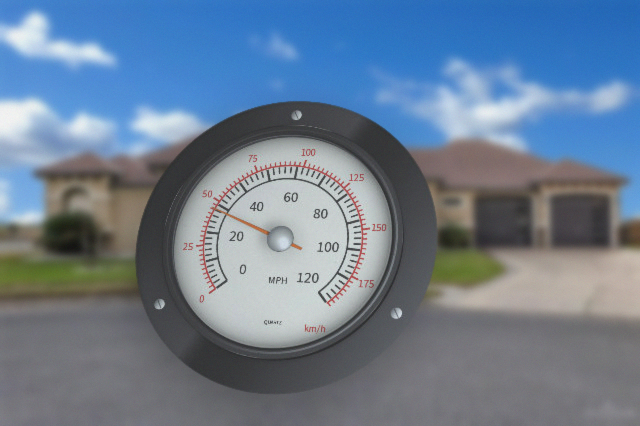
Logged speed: 28 mph
